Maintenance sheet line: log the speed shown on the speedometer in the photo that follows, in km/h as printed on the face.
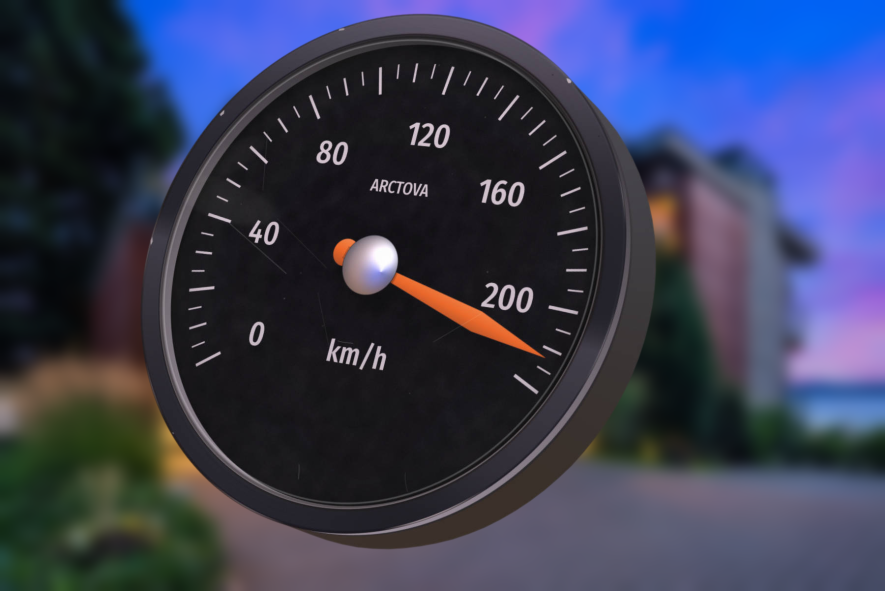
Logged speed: 212.5 km/h
